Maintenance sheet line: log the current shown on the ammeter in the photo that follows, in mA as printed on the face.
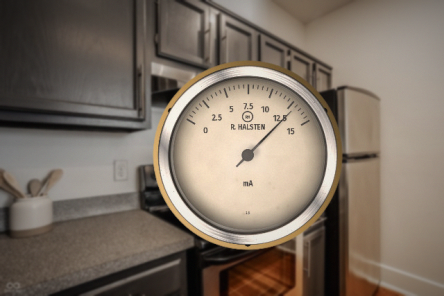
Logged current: 13 mA
